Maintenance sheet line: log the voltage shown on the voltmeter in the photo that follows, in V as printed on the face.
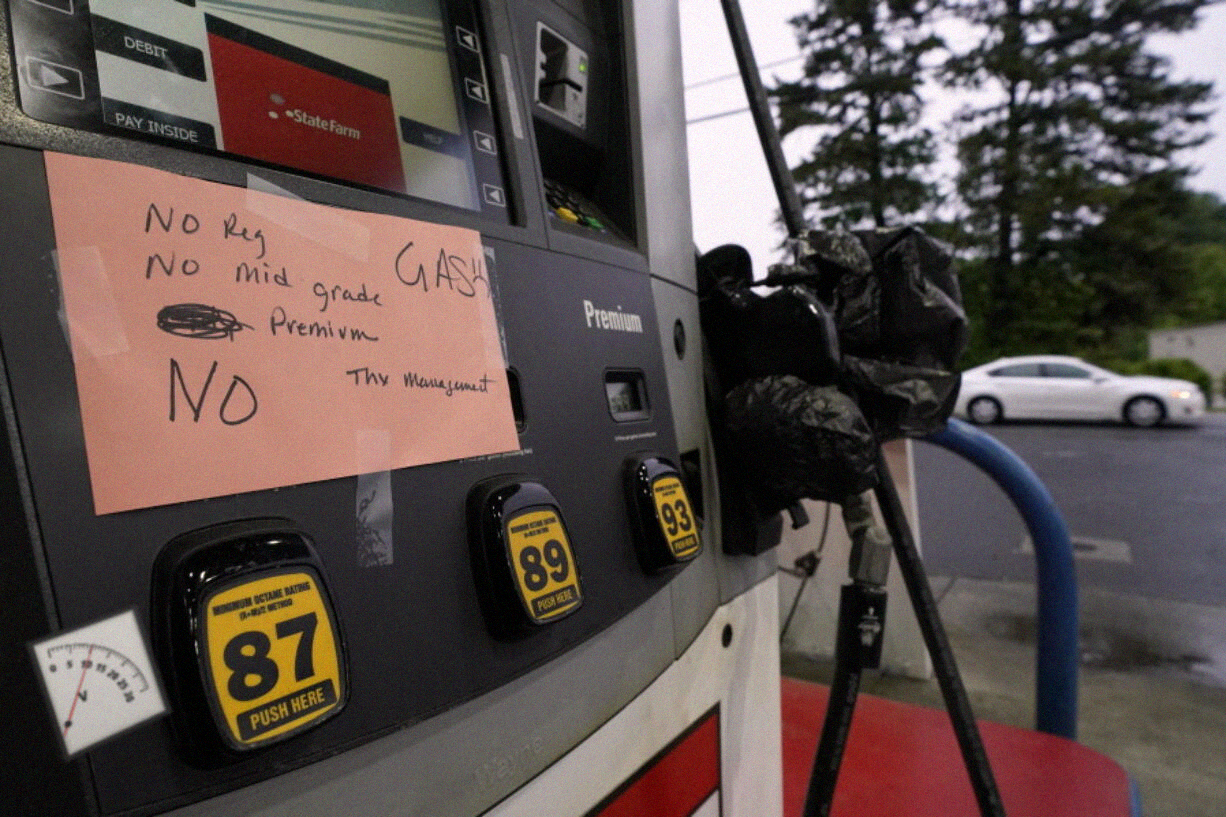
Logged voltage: 10 V
